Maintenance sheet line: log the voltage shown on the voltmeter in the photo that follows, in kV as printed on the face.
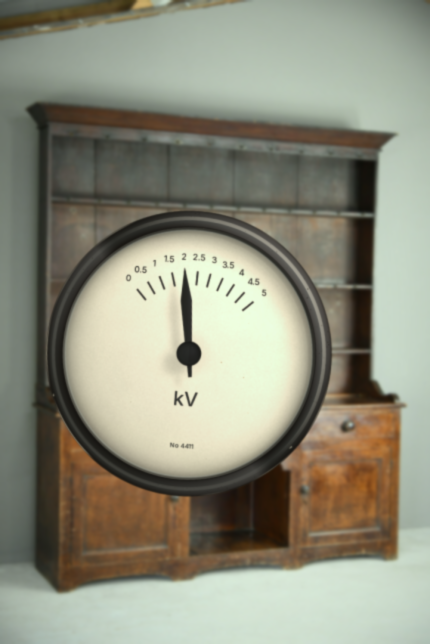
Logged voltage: 2 kV
